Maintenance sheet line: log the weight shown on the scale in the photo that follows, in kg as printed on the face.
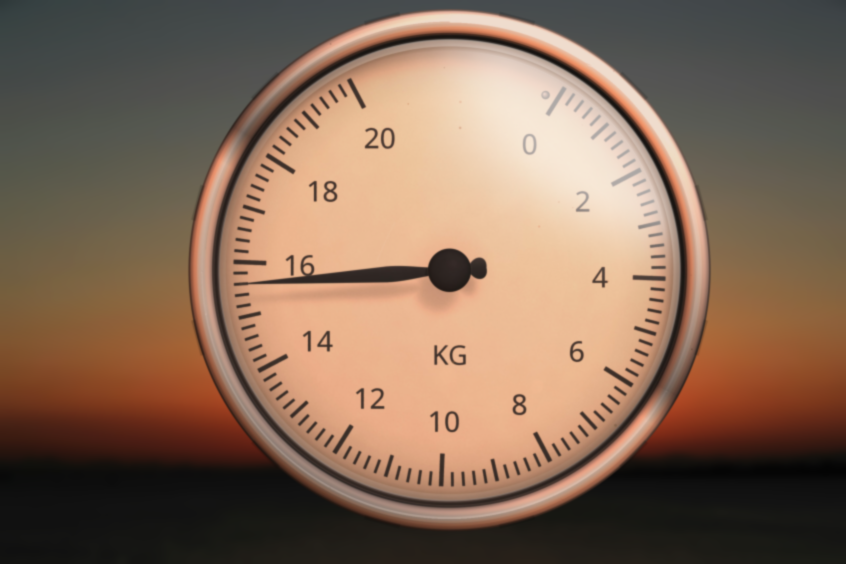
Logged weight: 15.6 kg
